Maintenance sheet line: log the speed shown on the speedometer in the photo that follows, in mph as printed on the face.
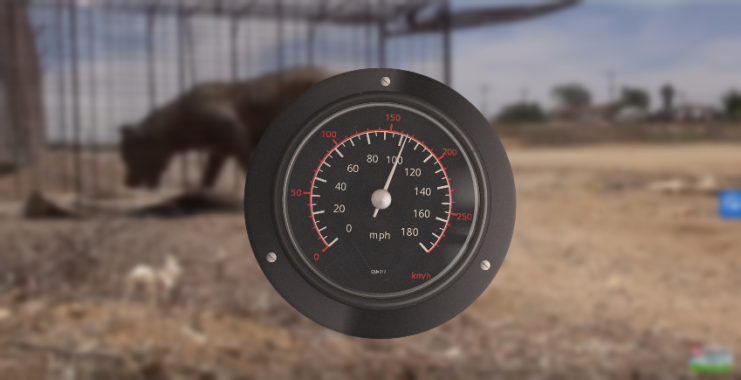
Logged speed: 102.5 mph
